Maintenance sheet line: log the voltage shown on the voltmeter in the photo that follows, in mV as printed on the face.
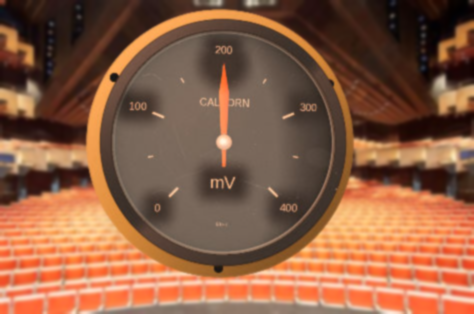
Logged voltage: 200 mV
